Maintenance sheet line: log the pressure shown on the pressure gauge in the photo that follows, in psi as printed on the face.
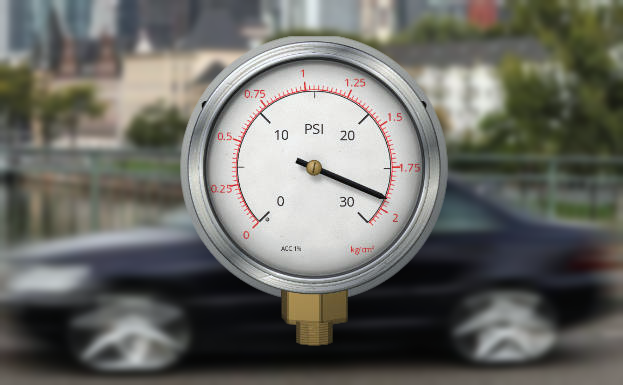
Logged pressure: 27.5 psi
